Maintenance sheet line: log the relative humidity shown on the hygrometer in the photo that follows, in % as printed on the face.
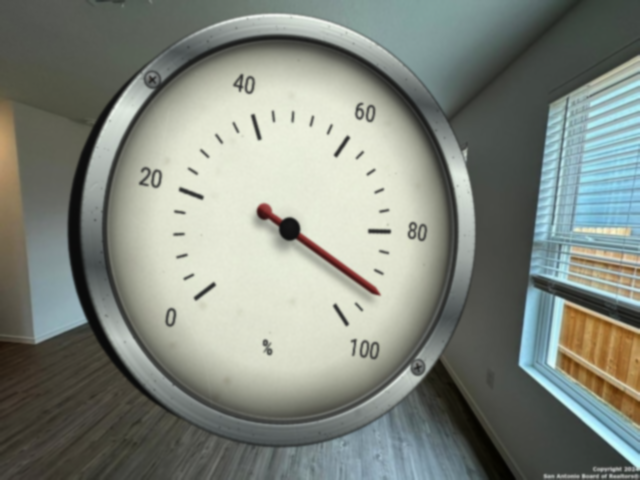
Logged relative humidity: 92 %
